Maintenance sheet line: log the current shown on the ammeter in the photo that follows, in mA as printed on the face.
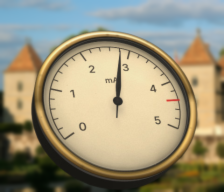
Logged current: 2.8 mA
